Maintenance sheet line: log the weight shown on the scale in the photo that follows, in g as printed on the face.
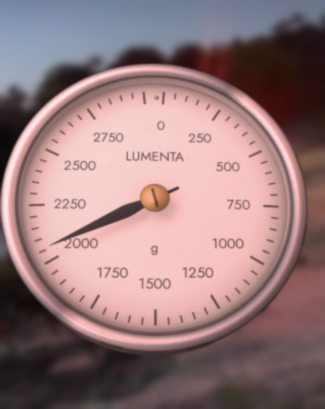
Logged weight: 2050 g
